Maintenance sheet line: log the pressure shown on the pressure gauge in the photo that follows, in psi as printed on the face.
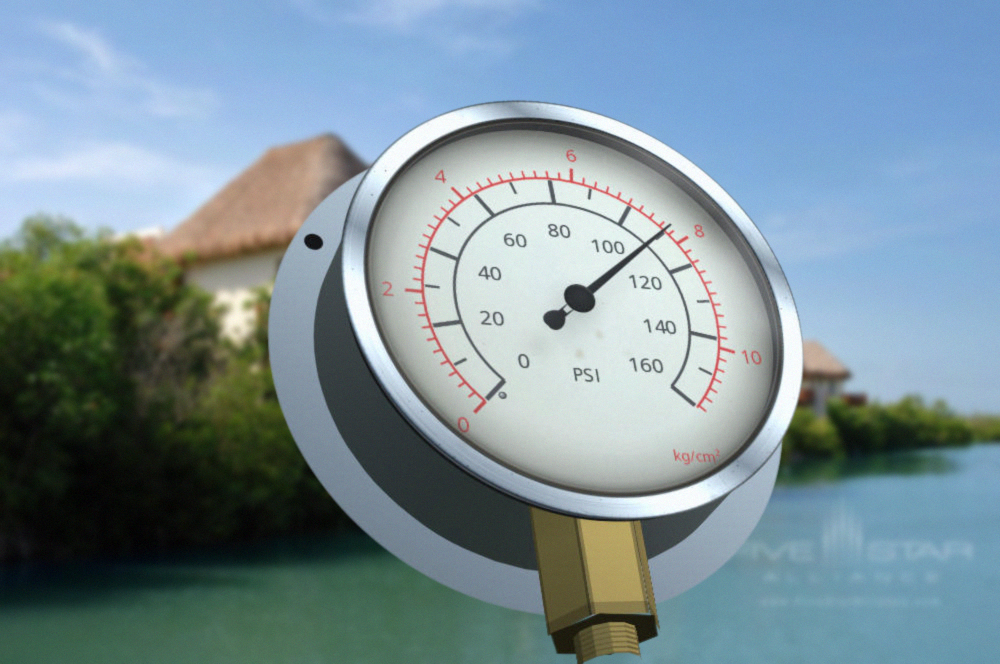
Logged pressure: 110 psi
